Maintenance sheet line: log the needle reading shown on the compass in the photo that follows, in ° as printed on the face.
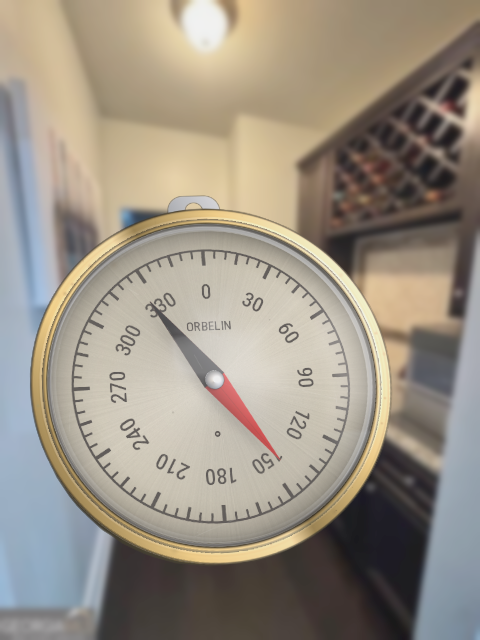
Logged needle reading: 145 °
